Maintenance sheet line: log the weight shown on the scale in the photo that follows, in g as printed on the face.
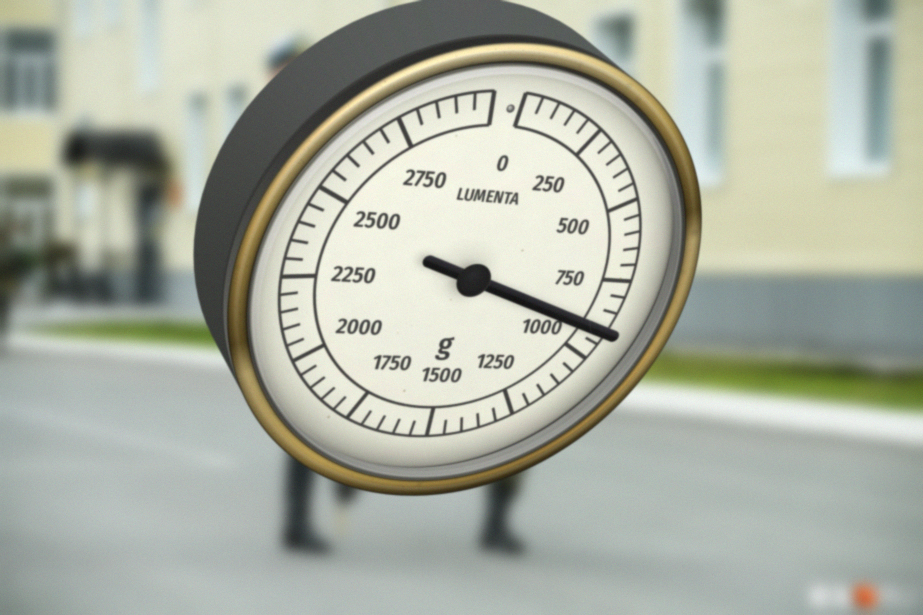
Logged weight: 900 g
